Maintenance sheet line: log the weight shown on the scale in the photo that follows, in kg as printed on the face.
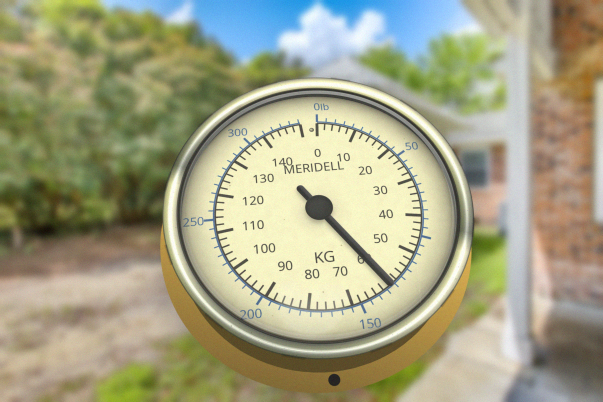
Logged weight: 60 kg
